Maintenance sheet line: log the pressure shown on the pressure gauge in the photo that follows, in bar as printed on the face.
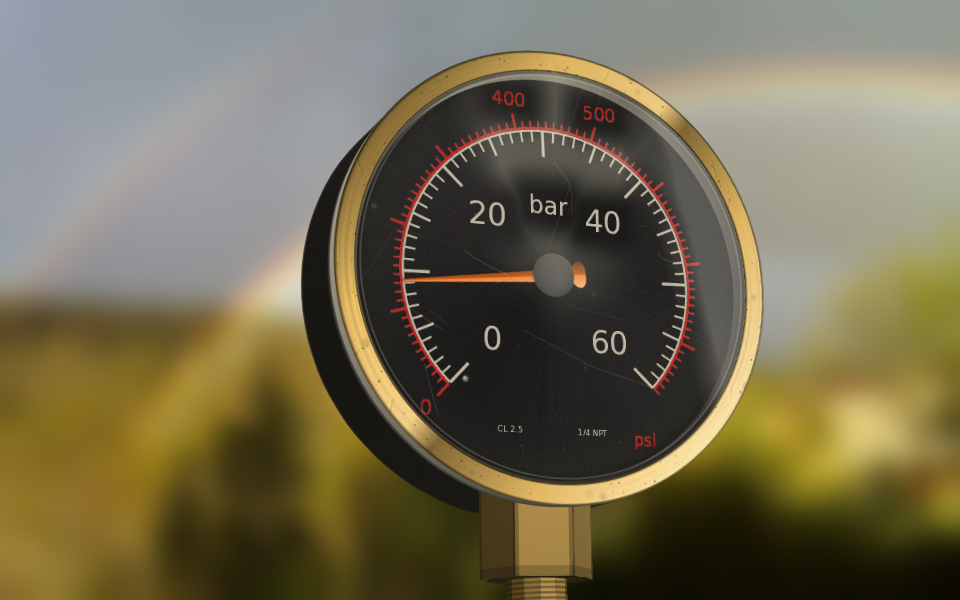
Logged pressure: 9 bar
